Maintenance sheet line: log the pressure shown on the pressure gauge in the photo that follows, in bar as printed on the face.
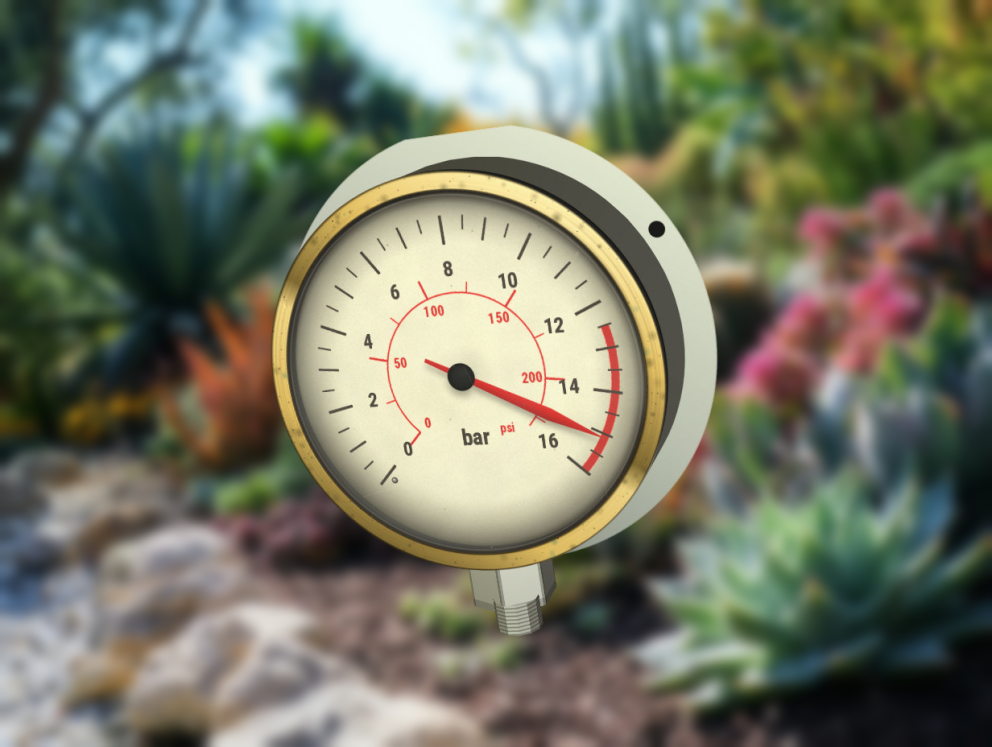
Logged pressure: 15 bar
